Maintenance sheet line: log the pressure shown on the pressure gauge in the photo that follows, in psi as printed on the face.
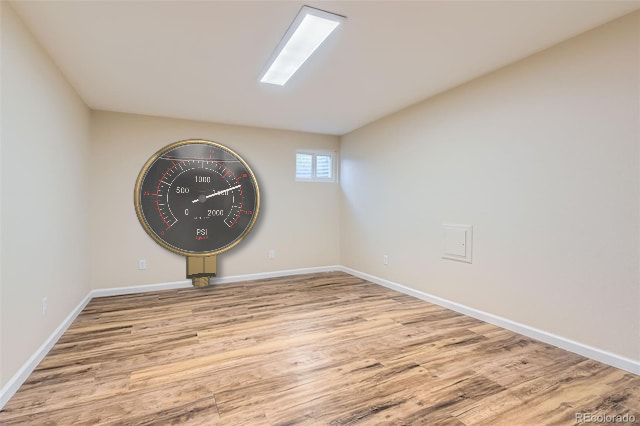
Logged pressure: 1500 psi
